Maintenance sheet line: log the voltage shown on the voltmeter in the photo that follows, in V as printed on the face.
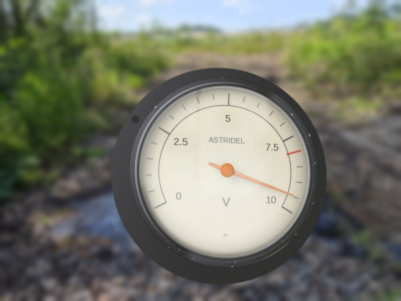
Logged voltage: 9.5 V
